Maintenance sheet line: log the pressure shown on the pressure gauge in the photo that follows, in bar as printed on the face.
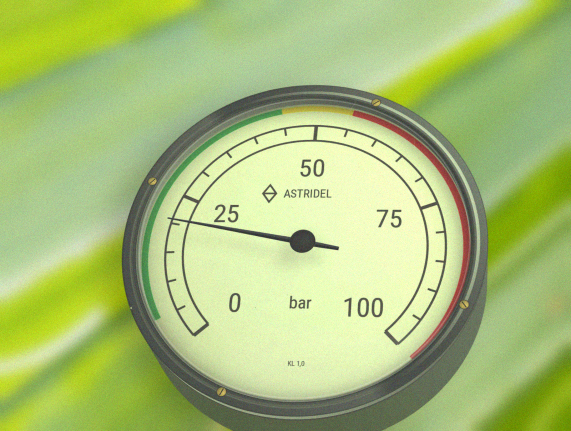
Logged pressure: 20 bar
